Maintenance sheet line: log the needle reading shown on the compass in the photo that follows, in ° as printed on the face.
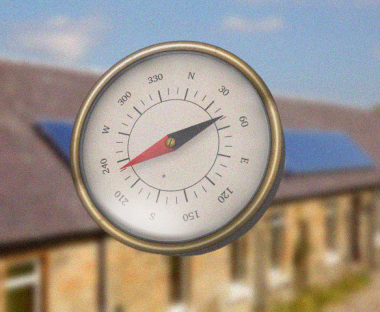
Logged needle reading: 230 °
